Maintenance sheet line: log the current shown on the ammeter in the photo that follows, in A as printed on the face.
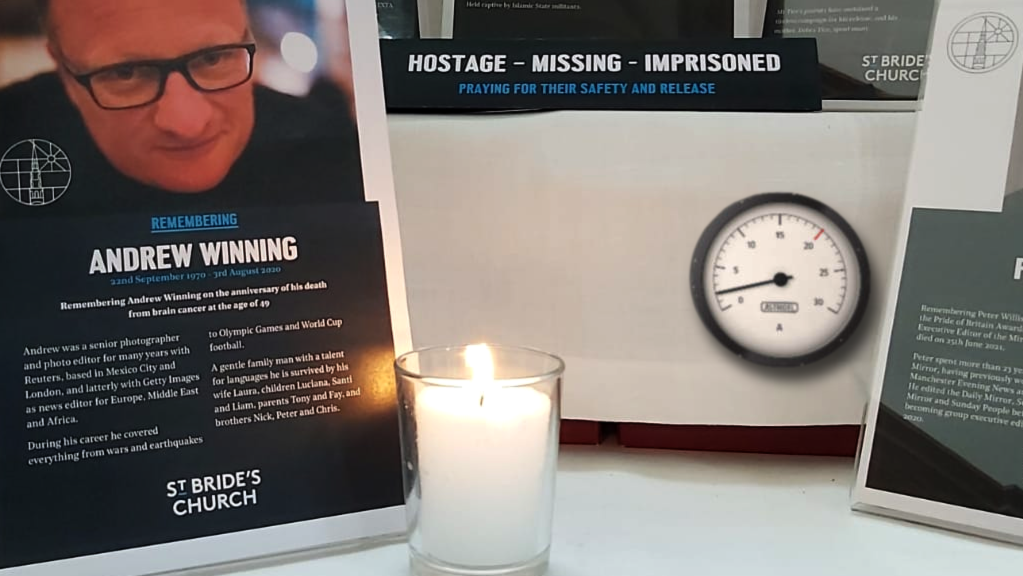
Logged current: 2 A
